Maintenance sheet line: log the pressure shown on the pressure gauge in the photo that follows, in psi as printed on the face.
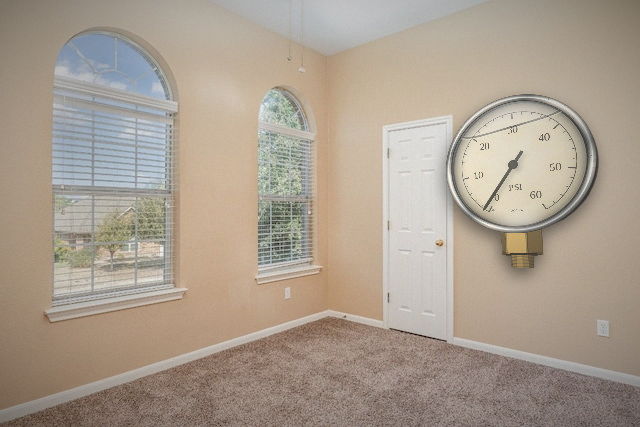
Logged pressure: 1 psi
